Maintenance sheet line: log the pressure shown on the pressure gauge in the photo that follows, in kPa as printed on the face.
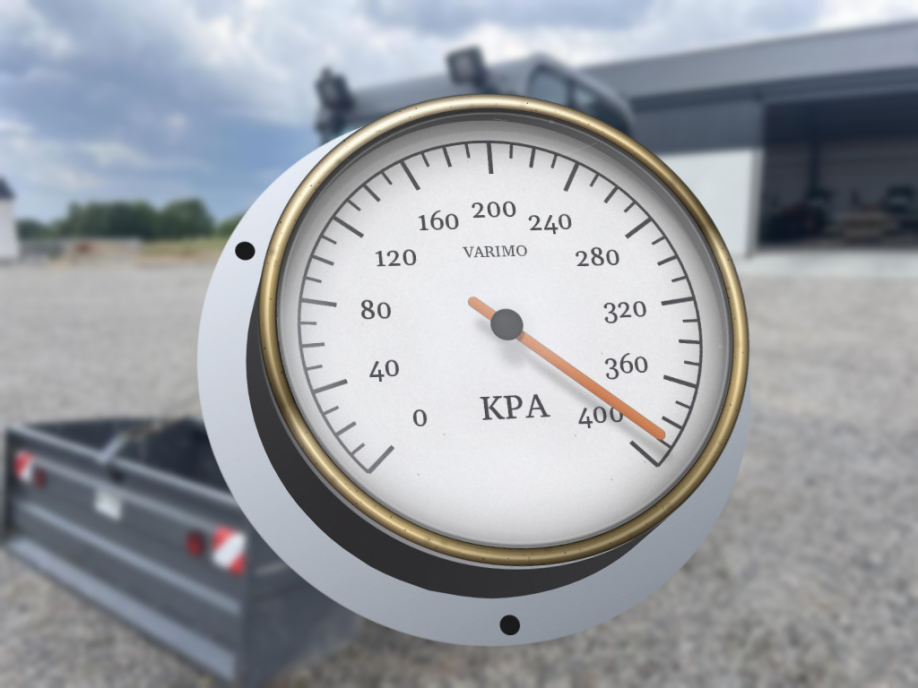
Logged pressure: 390 kPa
